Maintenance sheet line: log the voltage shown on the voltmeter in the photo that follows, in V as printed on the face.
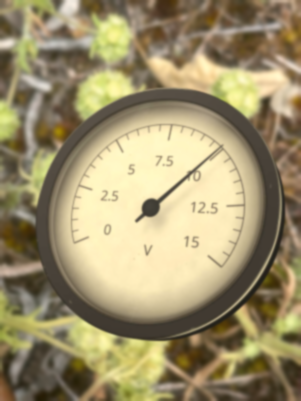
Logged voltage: 10 V
